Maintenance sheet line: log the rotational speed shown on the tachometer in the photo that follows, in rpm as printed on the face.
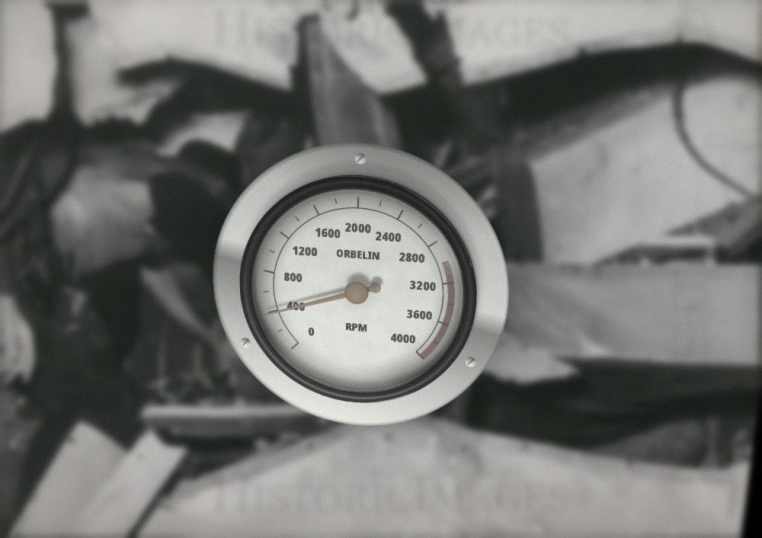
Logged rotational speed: 400 rpm
